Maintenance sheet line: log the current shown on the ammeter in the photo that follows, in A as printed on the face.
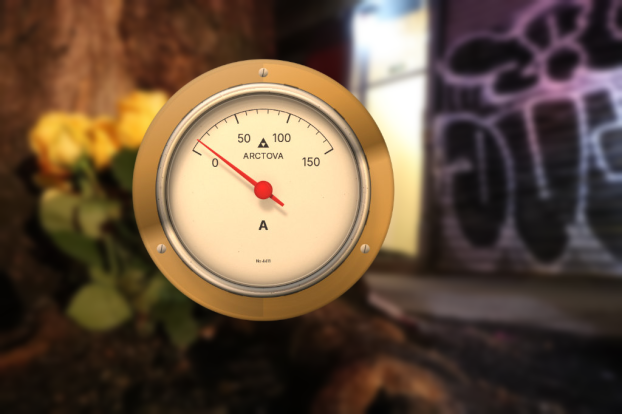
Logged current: 10 A
